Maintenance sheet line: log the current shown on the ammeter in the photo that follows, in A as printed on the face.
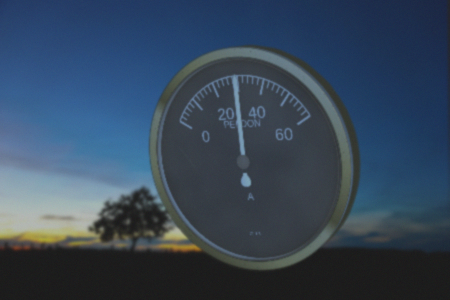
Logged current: 30 A
